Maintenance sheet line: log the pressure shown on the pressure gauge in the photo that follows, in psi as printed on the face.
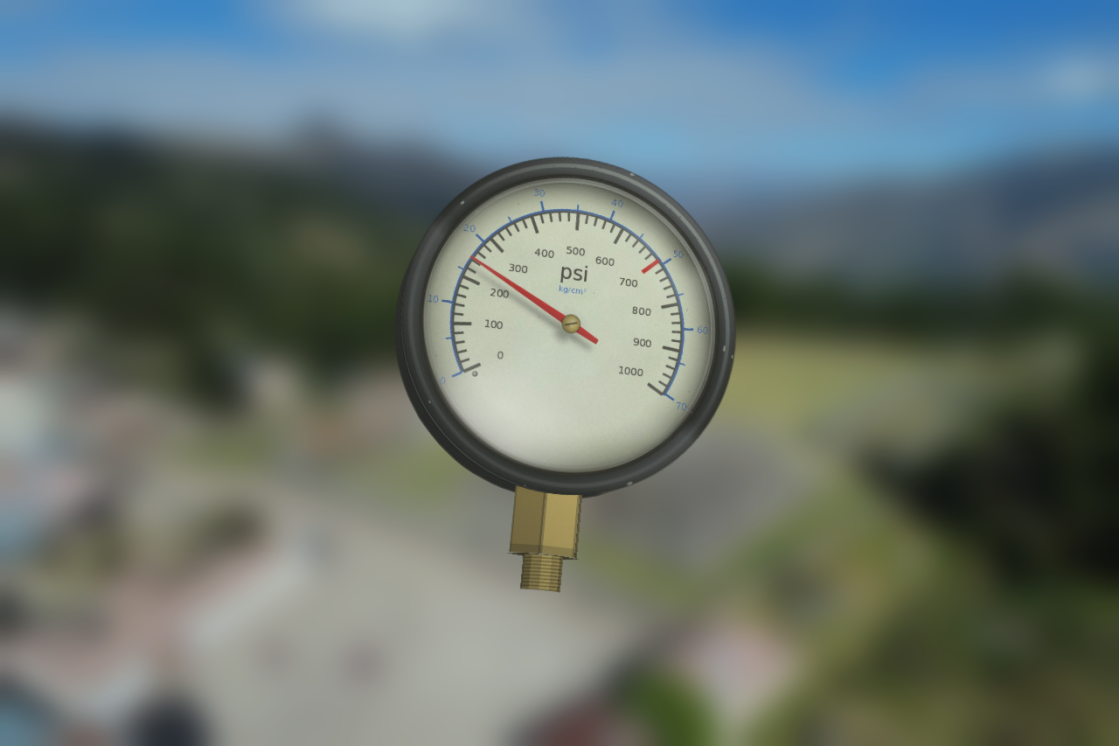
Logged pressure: 240 psi
